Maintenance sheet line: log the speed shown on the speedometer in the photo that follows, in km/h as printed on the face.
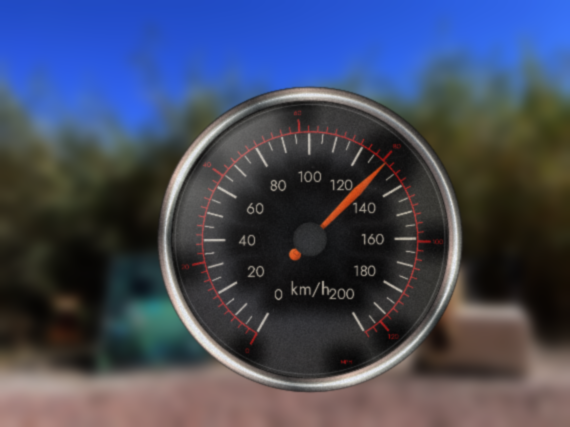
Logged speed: 130 km/h
